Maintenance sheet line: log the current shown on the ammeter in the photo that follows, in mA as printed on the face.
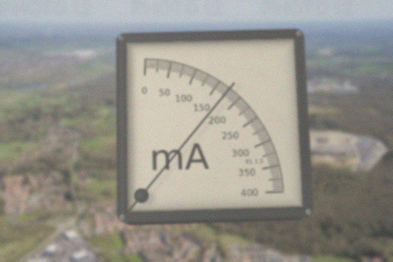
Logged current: 175 mA
